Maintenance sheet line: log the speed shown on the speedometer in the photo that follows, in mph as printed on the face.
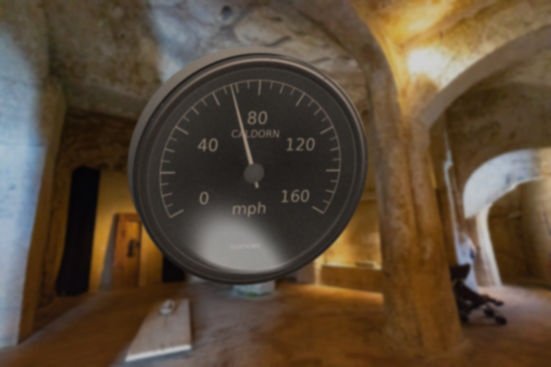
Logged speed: 67.5 mph
